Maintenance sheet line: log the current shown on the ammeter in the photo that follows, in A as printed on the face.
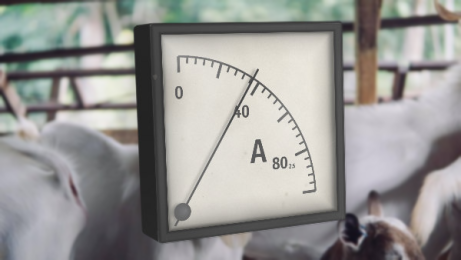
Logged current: 36 A
